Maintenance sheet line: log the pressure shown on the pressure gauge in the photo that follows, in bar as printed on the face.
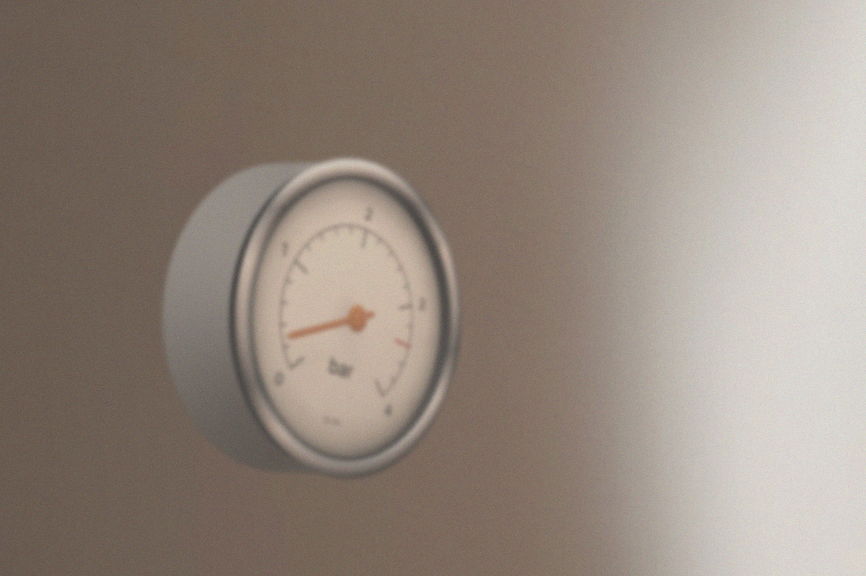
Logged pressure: 0.3 bar
